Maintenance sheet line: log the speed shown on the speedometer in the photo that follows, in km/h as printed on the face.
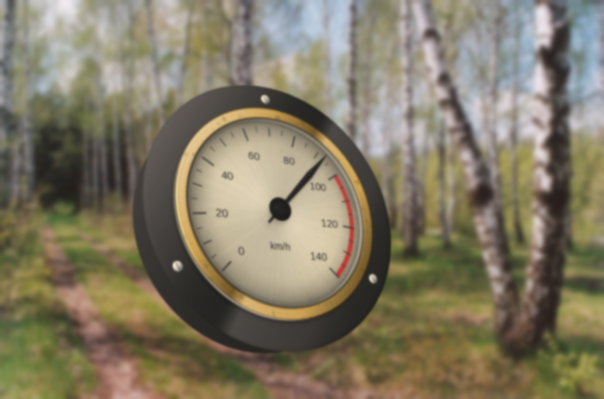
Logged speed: 92.5 km/h
